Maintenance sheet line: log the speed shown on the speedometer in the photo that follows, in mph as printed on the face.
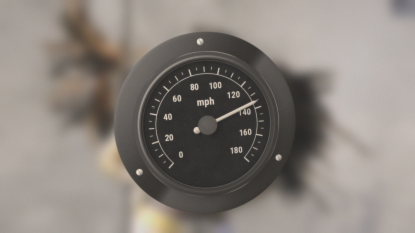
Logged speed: 135 mph
